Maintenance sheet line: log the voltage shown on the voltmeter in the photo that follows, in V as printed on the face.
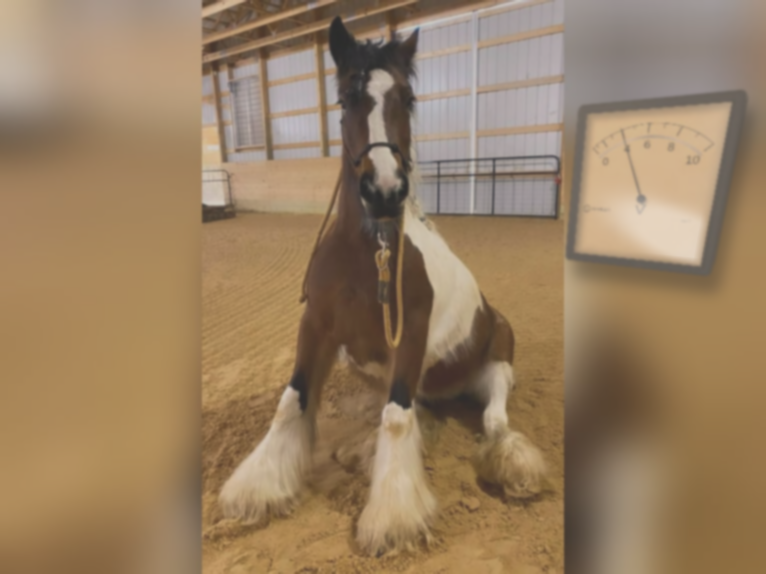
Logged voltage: 4 V
